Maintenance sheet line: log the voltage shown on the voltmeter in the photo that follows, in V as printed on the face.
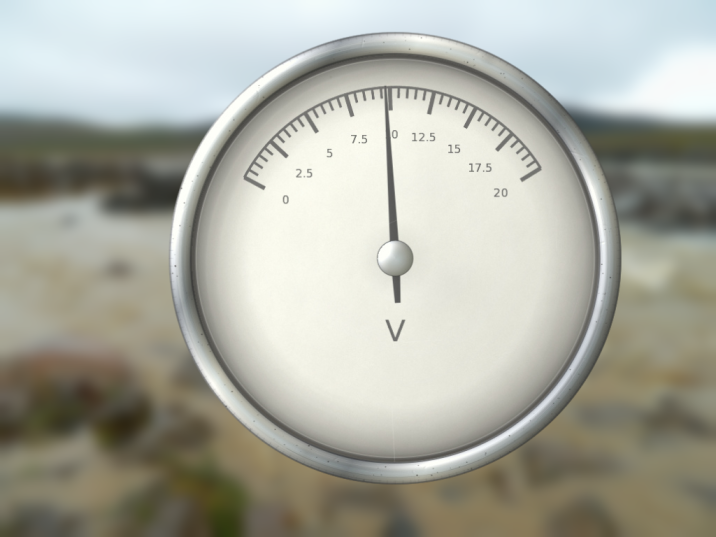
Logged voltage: 9.75 V
